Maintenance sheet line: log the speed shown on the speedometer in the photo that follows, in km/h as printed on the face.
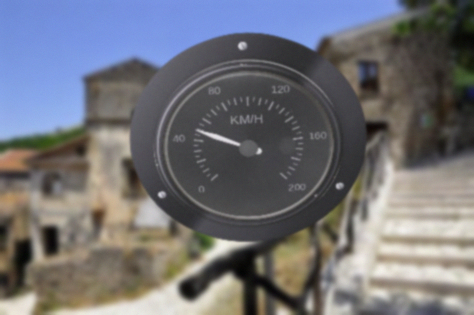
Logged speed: 50 km/h
